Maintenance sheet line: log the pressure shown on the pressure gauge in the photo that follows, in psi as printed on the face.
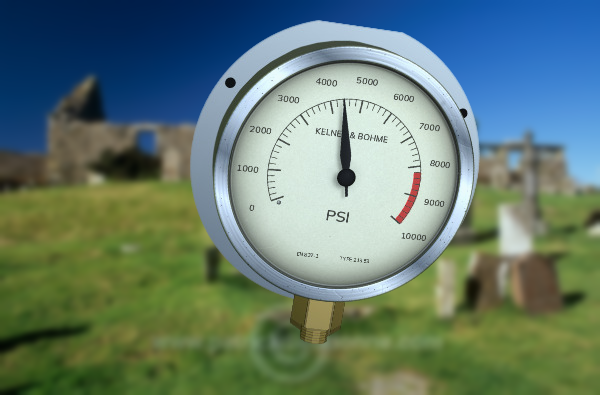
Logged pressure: 4400 psi
